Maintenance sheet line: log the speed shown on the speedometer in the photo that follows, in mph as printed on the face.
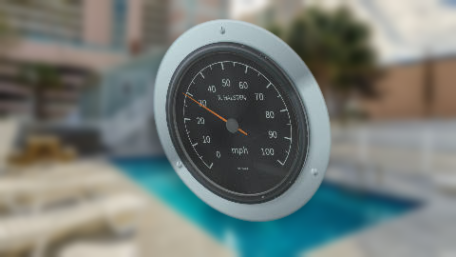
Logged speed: 30 mph
